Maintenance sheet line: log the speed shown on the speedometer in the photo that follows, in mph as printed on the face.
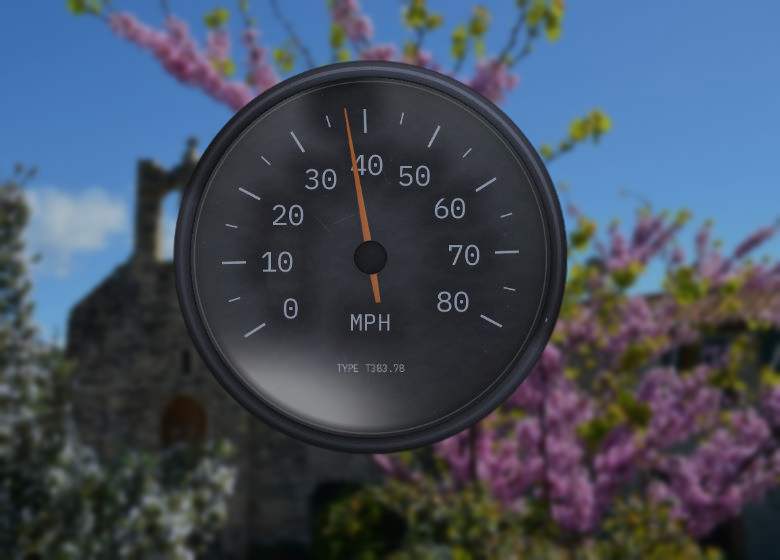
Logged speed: 37.5 mph
